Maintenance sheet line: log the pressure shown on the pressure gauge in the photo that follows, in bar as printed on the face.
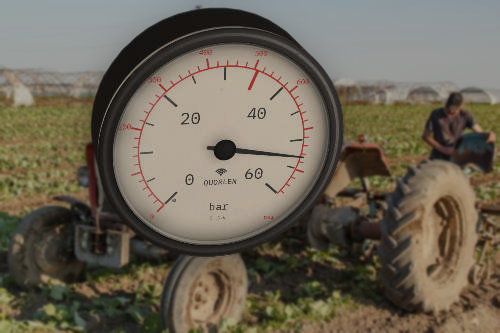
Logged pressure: 52.5 bar
